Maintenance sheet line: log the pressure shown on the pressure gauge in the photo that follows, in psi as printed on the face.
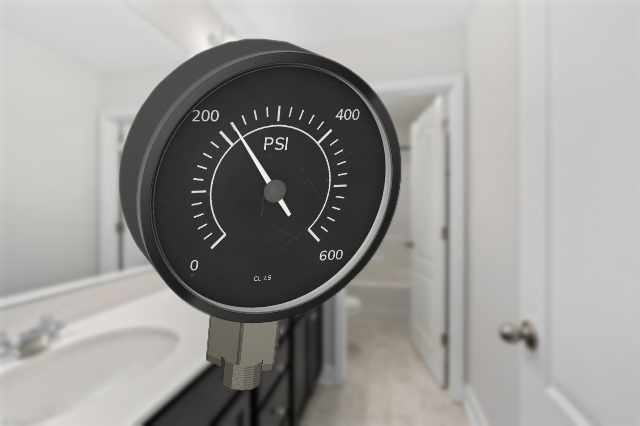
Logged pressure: 220 psi
